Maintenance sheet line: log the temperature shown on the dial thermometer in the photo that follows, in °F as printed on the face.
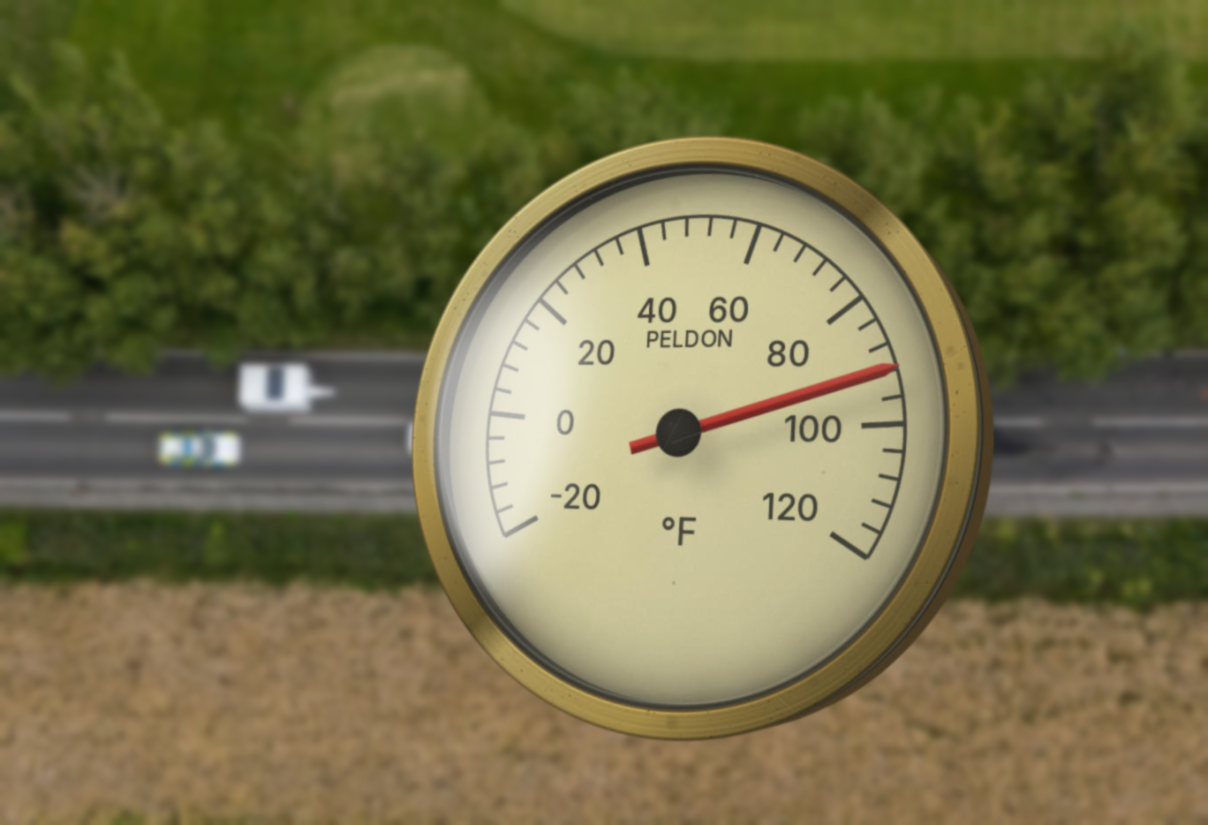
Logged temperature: 92 °F
